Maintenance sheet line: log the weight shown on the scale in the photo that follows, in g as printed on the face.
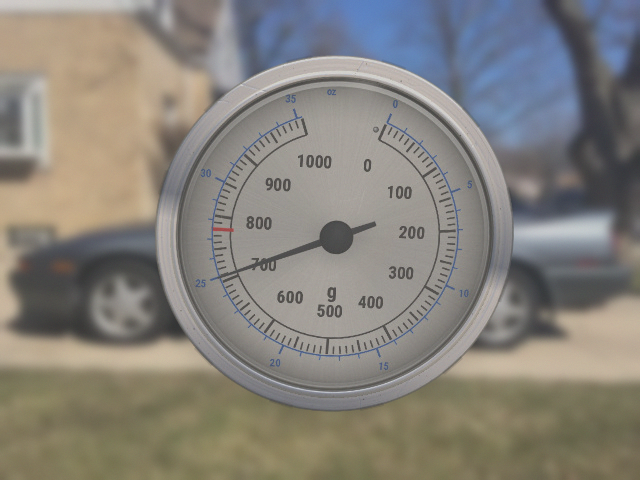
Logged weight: 710 g
